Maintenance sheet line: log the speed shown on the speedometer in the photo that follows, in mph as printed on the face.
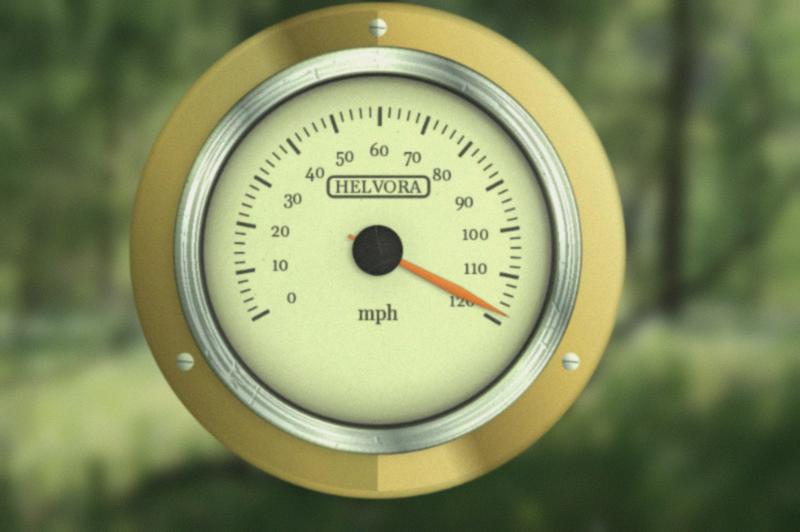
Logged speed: 118 mph
